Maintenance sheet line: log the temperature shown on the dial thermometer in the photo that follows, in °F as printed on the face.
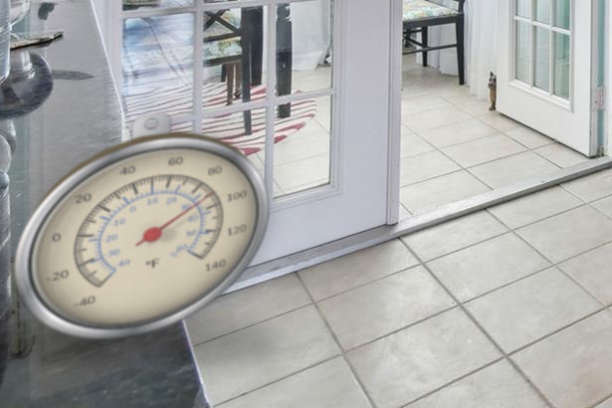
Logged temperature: 90 °F
